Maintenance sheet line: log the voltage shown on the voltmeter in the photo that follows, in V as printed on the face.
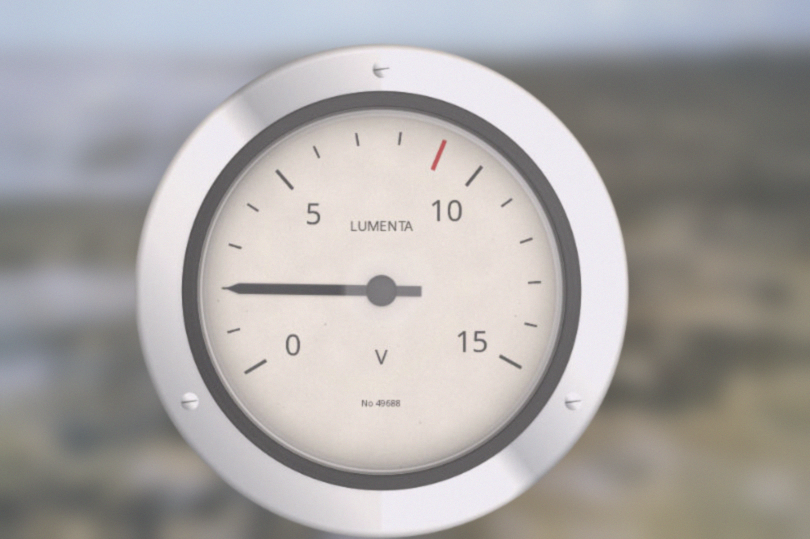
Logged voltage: 2 V
